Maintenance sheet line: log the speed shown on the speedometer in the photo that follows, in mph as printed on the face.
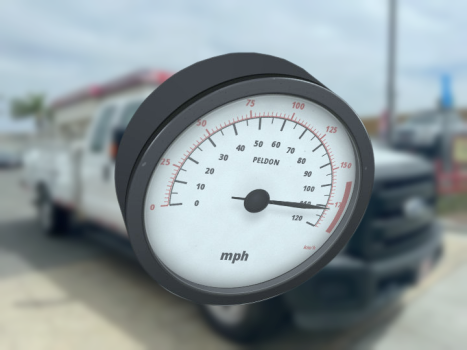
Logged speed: 110 mph
